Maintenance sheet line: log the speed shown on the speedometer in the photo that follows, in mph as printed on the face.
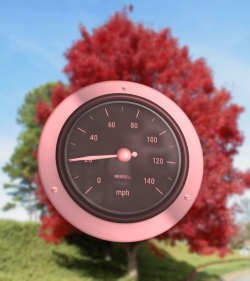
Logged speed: 20 mph
